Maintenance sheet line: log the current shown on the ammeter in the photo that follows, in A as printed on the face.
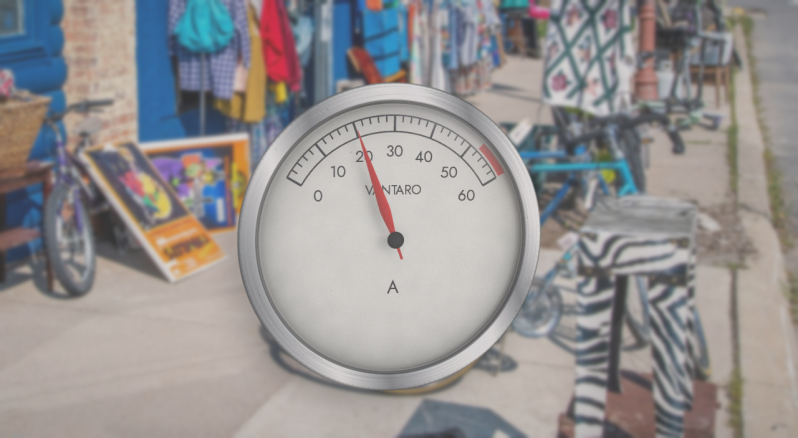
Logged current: 20 A
